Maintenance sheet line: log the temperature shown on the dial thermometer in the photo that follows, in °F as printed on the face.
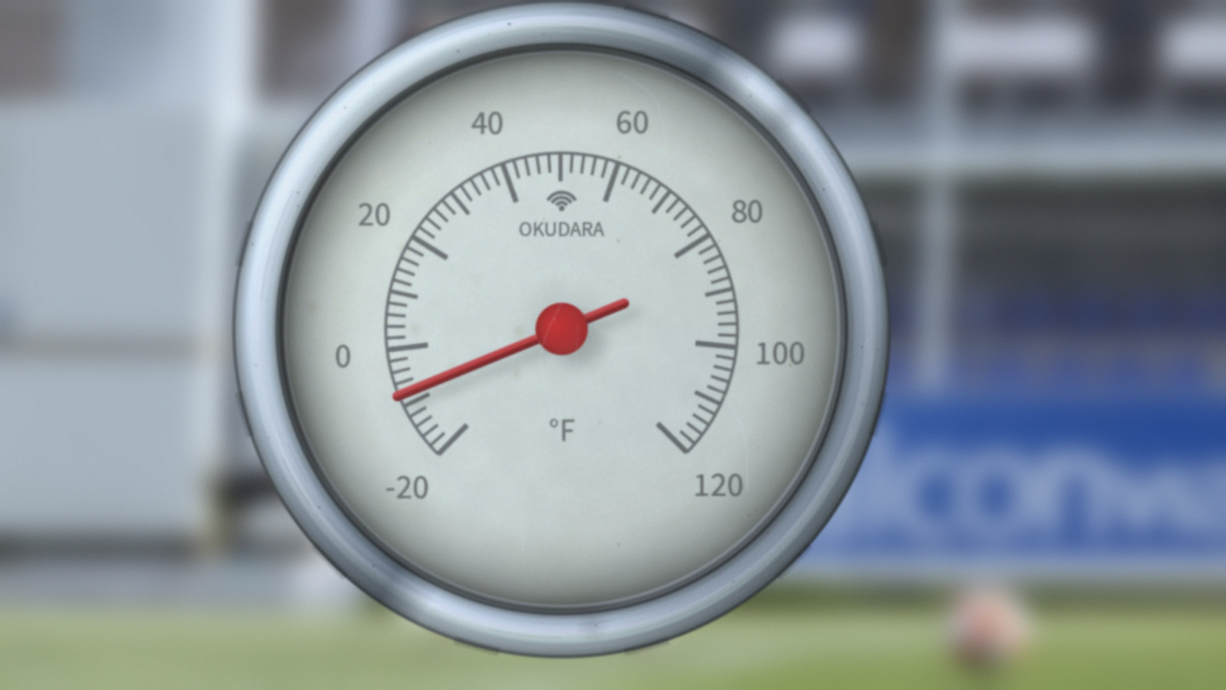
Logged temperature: -8 °F
